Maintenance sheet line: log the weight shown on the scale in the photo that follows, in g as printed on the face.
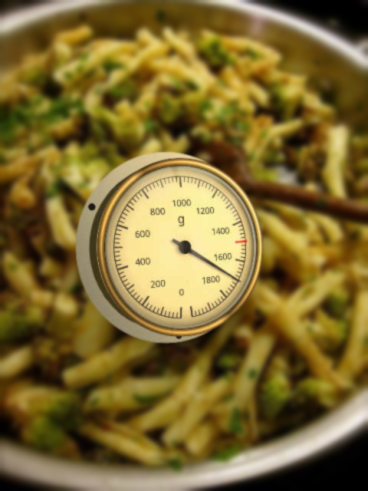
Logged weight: 1700 g
